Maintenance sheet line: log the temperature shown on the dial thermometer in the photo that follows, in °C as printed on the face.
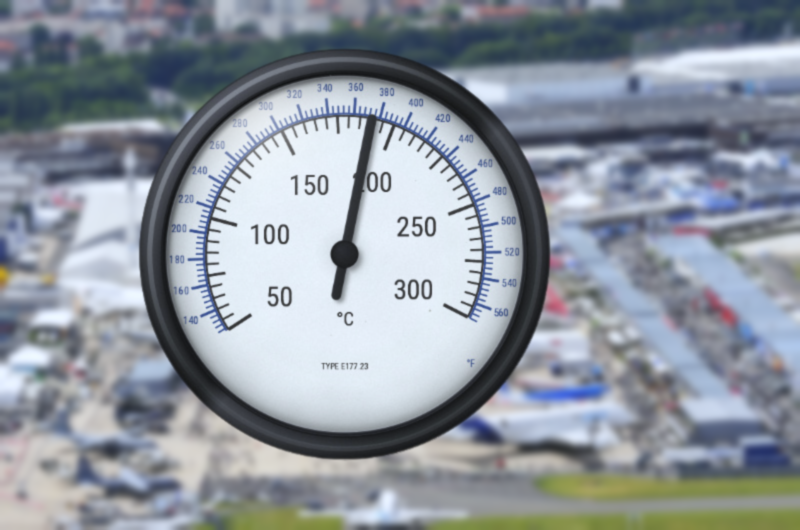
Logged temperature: 190 °C
